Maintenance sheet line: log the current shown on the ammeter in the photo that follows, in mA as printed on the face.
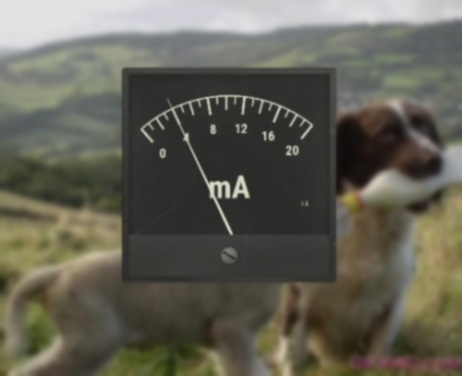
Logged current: 4 mA
